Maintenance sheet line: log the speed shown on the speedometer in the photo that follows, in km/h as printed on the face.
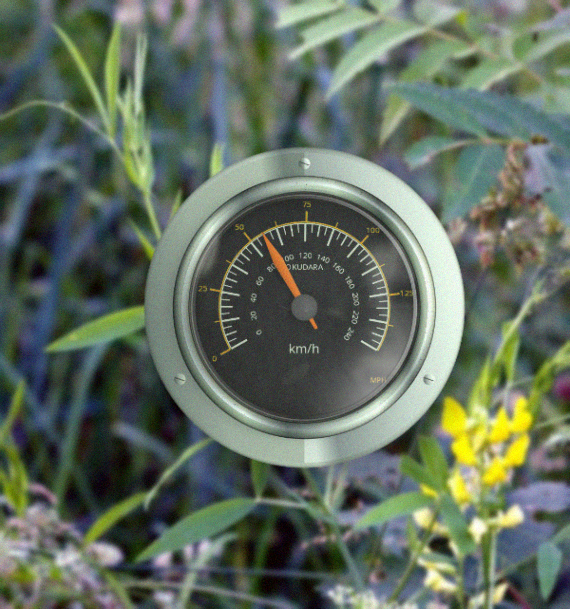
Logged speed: 90 km/h
